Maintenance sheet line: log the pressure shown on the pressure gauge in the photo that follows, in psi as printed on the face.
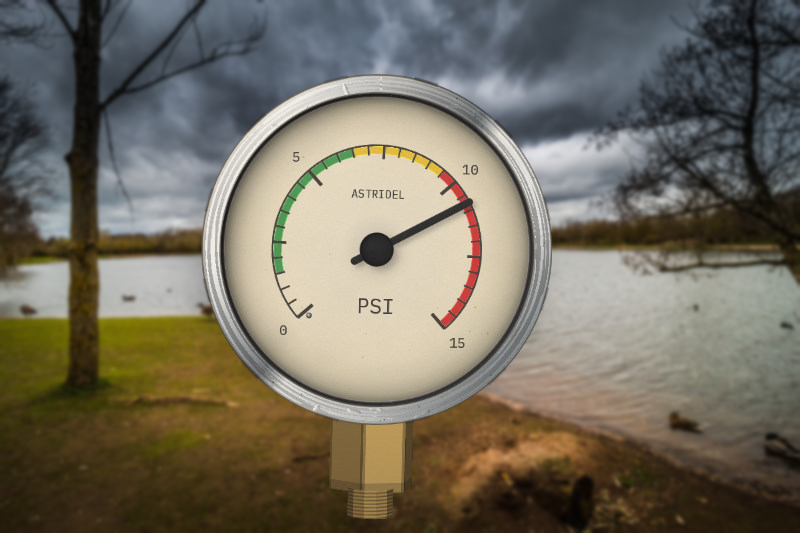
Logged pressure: 10.75 psi
